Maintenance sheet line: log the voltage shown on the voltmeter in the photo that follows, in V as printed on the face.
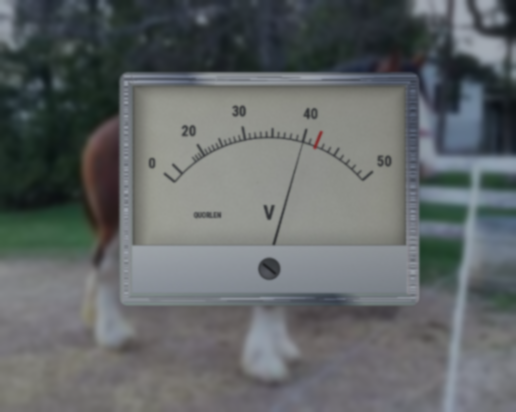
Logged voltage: 40 V
